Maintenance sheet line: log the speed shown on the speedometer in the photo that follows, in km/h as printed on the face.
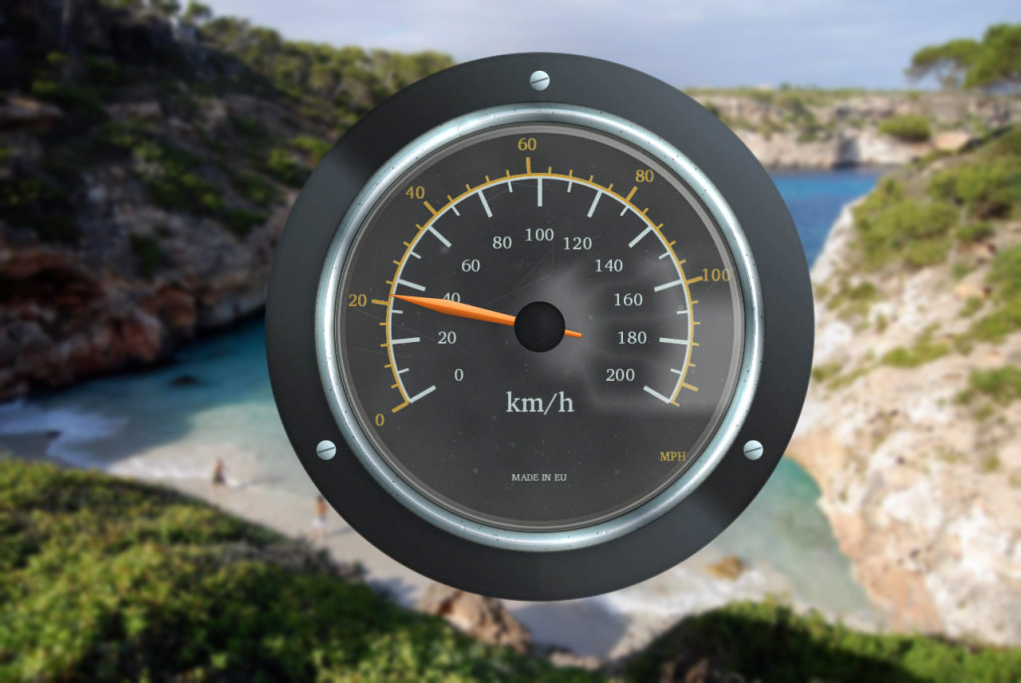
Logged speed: 35 km/h
